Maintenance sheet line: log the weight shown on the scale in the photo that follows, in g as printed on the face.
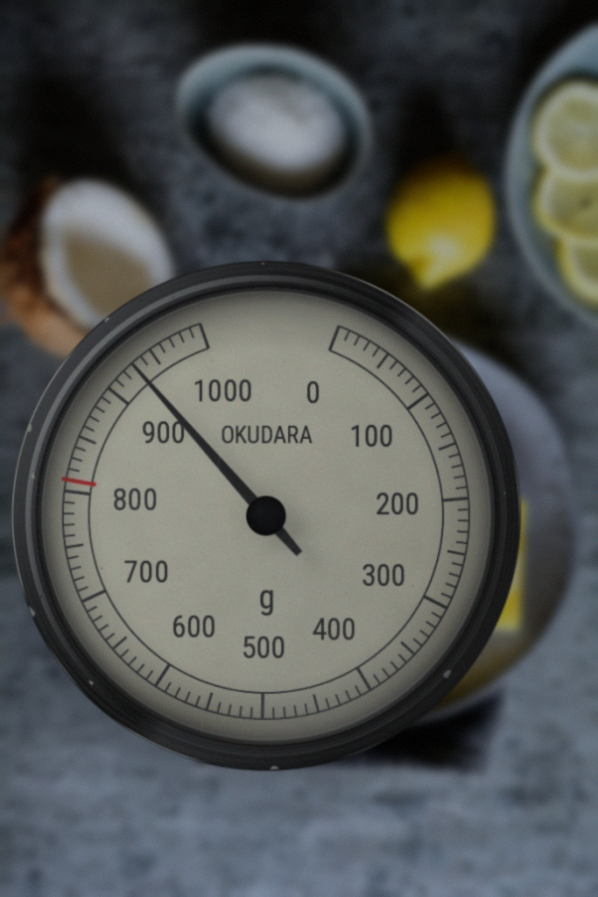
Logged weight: 930 g
